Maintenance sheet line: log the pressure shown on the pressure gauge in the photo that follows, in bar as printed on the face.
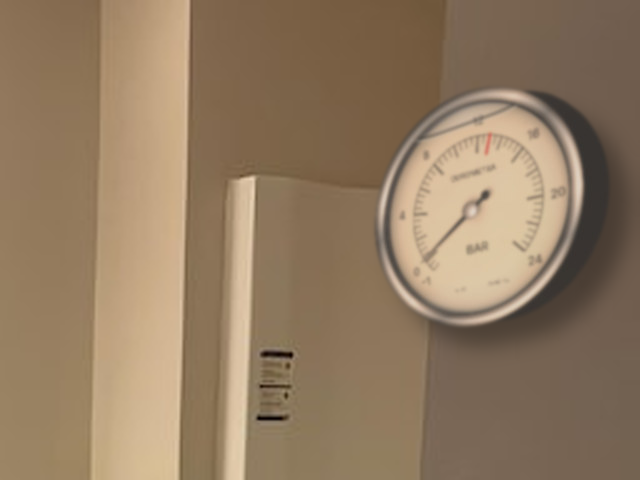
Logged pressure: 0 bar
